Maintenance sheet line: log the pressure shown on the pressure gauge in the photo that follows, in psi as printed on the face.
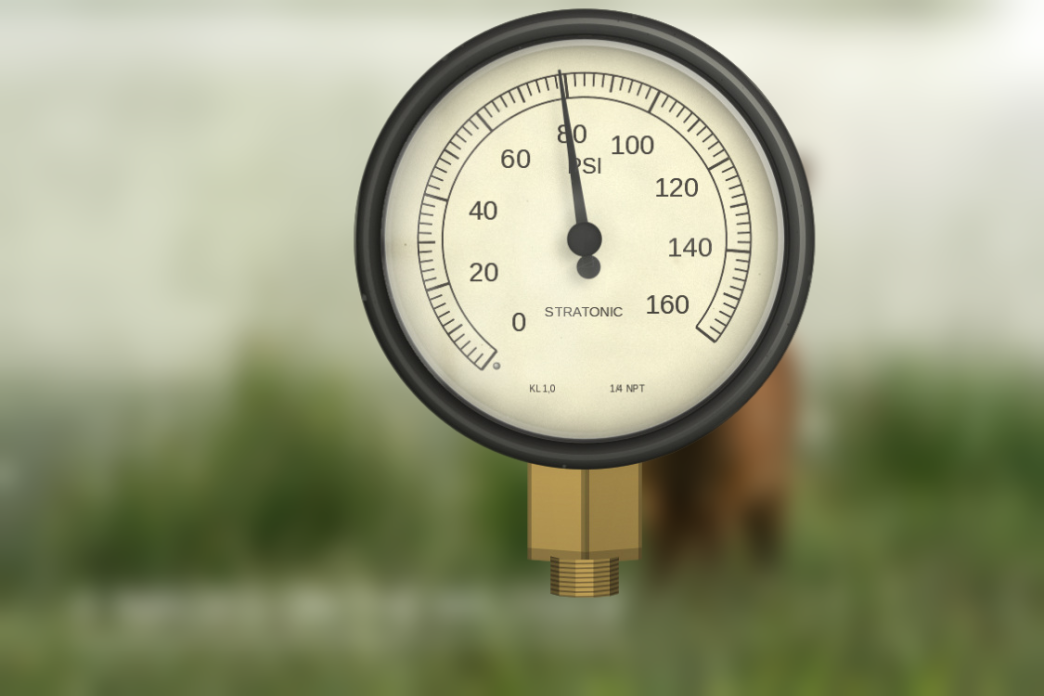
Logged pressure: 79 psi
